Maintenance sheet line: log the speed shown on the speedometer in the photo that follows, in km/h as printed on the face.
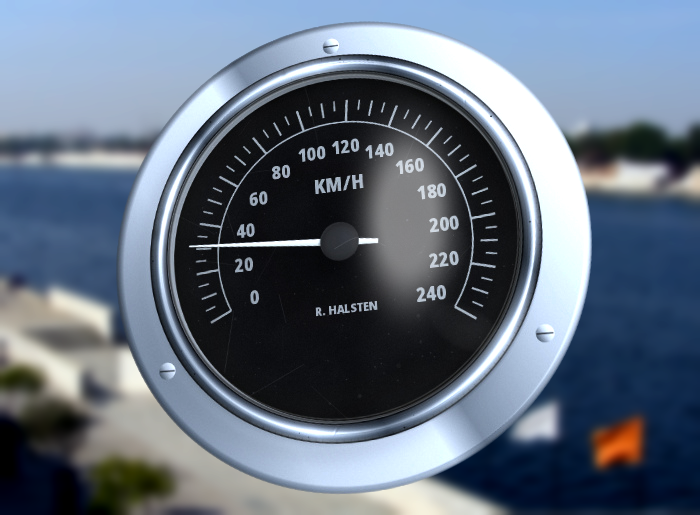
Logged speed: 30 km/h
